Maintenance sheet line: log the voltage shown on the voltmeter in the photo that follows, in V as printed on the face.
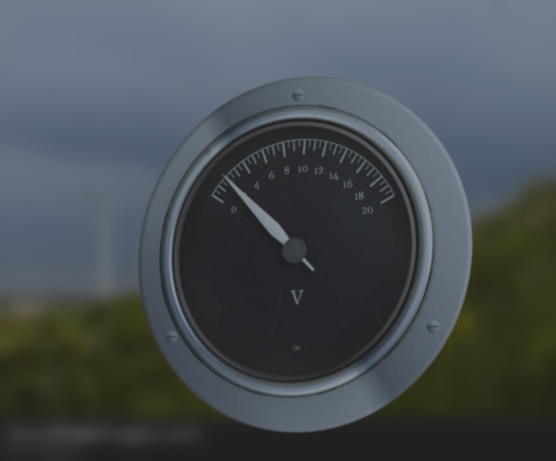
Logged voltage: 2 V
